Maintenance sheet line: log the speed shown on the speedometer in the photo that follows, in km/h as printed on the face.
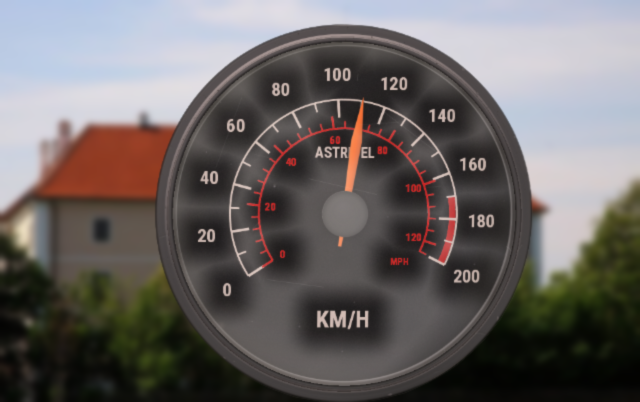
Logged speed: 110 km/h
